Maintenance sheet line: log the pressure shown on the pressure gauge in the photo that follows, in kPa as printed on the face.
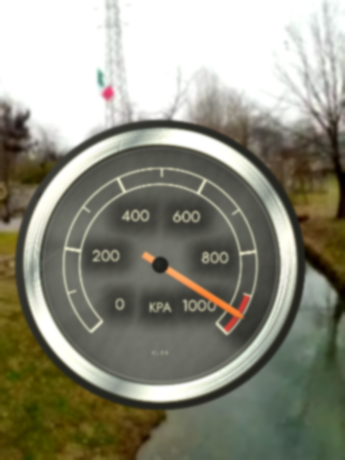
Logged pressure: 950 kPa
